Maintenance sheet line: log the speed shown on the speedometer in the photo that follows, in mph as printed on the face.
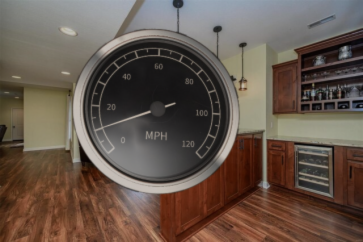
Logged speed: 10 mph
